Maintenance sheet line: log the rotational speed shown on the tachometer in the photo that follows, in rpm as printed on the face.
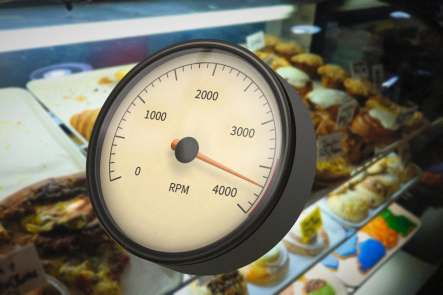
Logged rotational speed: 3700 rpm
